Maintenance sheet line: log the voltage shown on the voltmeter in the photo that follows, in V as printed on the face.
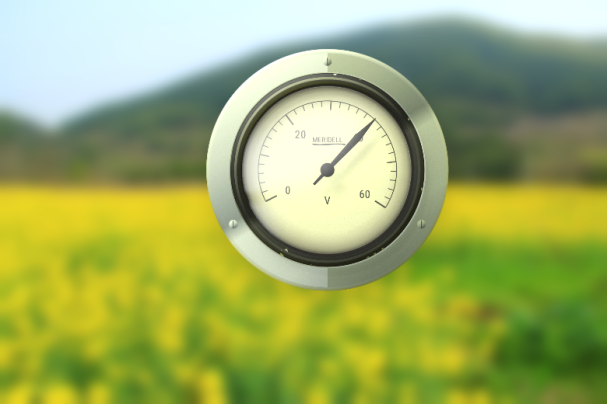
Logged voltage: 40 V
